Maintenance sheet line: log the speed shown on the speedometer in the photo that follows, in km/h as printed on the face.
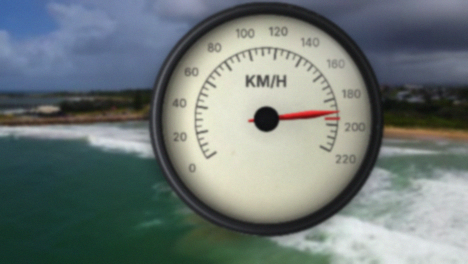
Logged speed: 190 km/h
